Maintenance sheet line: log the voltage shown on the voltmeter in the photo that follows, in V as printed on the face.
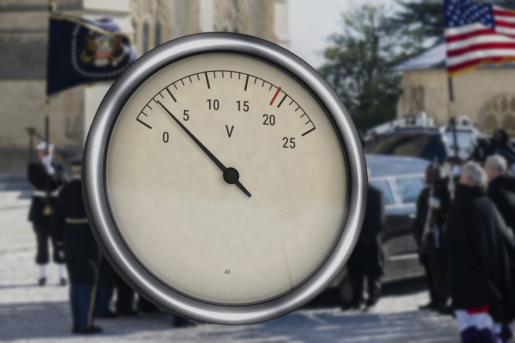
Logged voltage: 3 V
